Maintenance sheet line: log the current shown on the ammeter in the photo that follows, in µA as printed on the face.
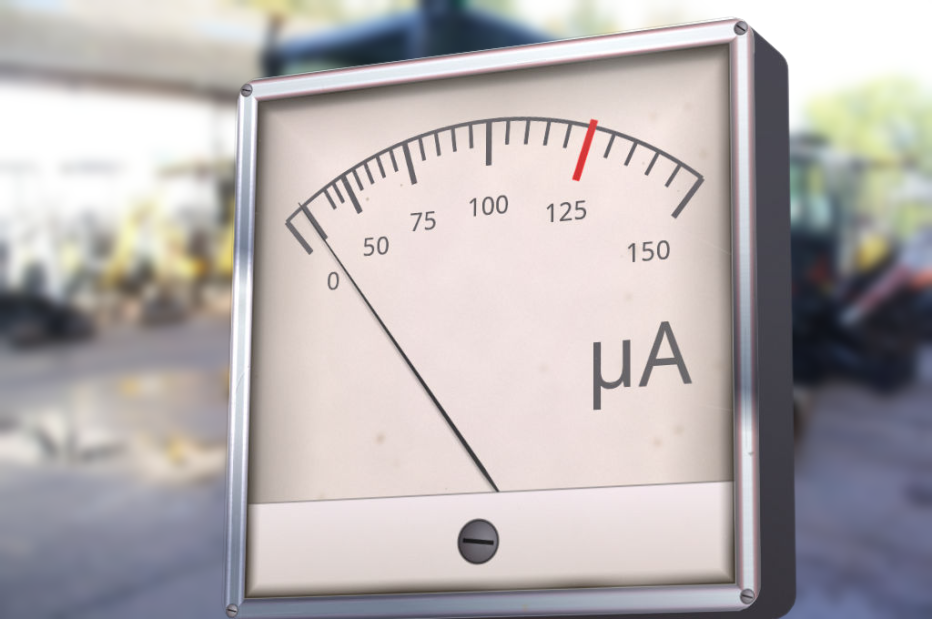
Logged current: 25 µA
